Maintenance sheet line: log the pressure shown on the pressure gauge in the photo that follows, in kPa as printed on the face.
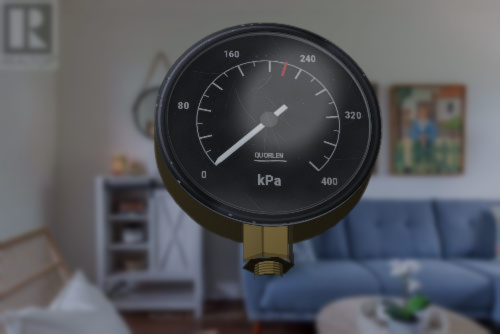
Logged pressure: 0 kPa
